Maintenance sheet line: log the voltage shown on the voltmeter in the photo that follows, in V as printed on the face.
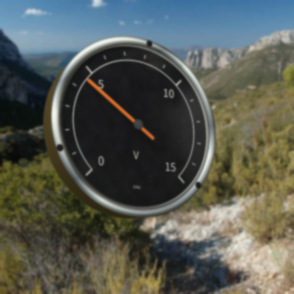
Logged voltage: 4.5 V
